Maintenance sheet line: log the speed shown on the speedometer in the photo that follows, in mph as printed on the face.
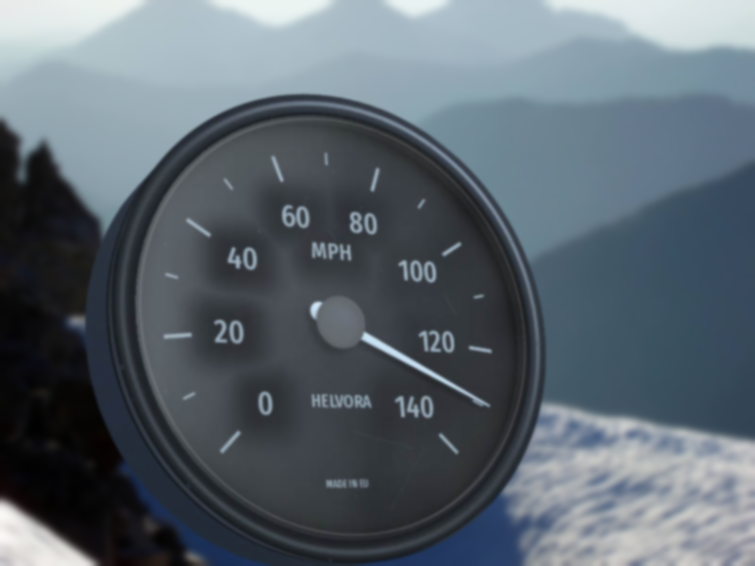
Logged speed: 130 mph
